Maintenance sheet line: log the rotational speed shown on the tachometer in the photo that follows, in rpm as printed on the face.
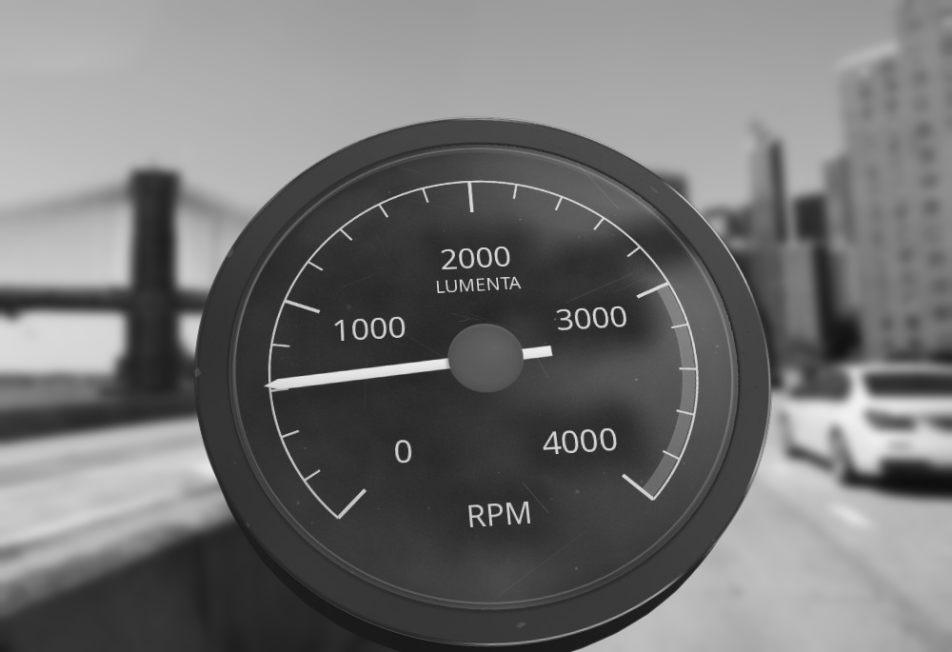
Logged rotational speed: 600 rpm
